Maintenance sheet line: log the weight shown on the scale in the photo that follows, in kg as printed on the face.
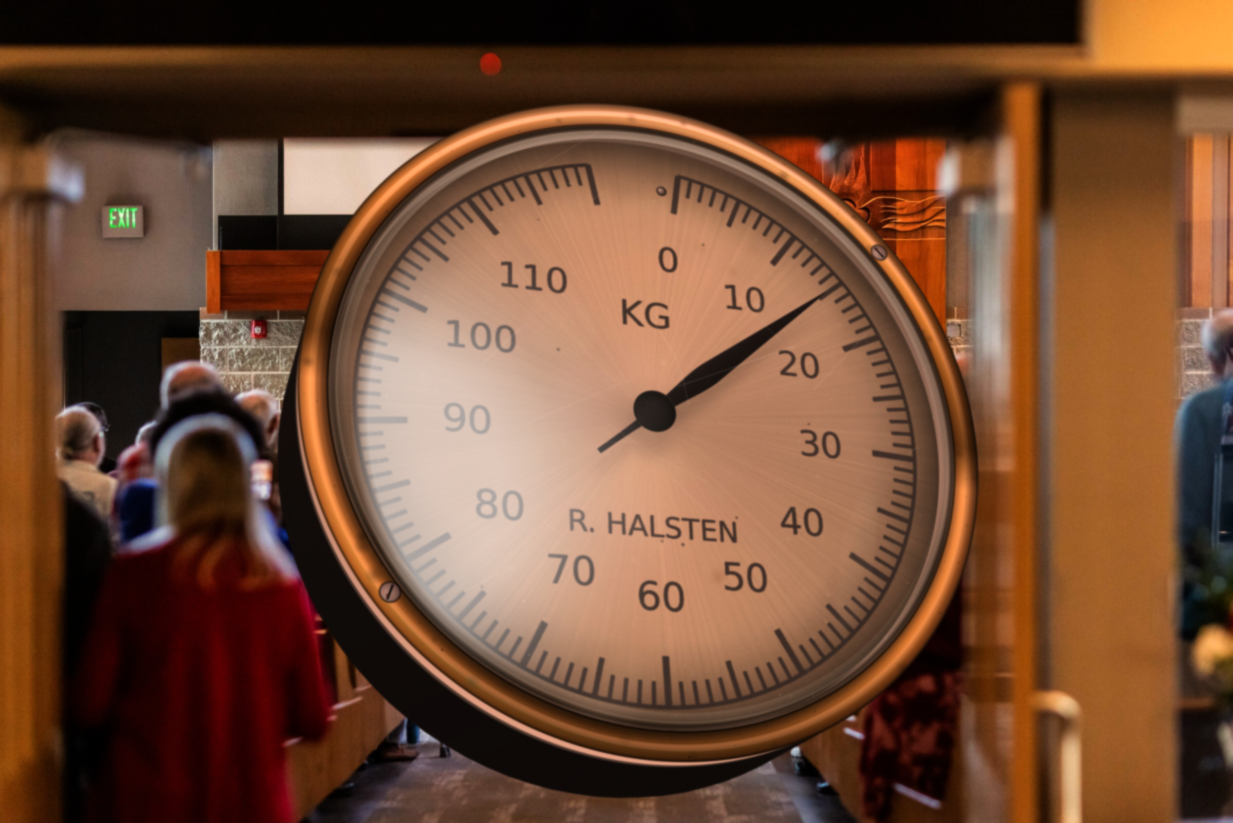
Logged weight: 15 kg
